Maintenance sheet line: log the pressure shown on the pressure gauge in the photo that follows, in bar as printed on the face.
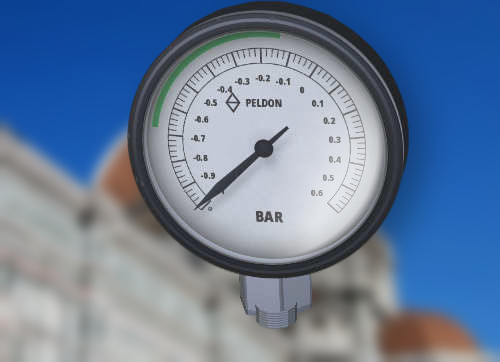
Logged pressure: -0.98 bar
